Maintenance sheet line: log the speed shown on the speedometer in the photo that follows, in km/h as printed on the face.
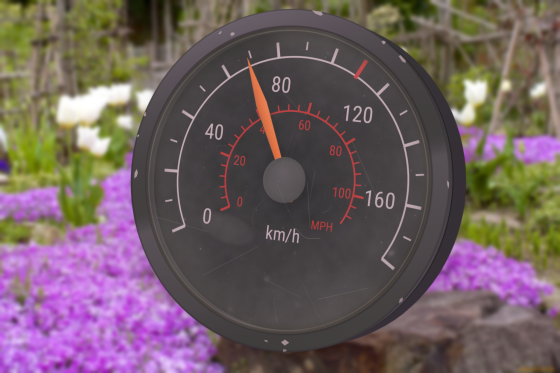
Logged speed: 70 km/h
